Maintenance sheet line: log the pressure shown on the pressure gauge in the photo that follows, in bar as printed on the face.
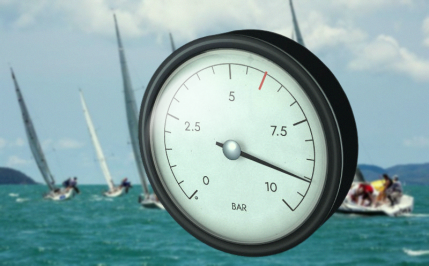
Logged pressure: 9 bar
